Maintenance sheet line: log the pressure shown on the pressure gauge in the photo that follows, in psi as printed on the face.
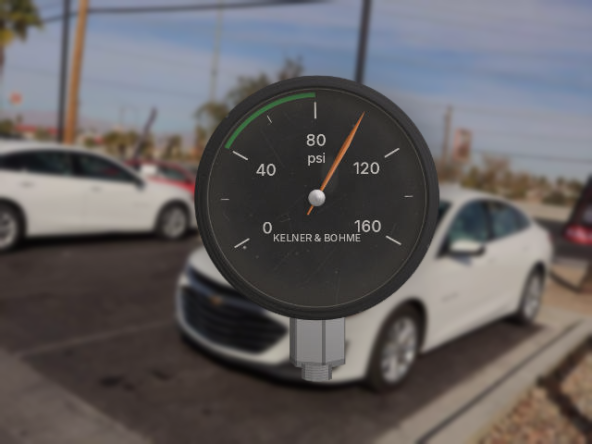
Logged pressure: 100 psi
